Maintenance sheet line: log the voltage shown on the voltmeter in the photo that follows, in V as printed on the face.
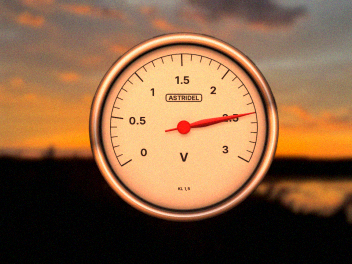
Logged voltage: 2.5 V
